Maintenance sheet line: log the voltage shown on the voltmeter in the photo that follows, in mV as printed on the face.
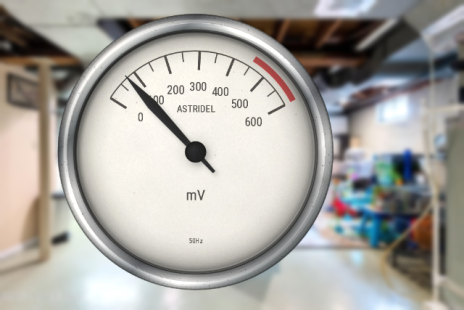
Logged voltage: 75 mV
